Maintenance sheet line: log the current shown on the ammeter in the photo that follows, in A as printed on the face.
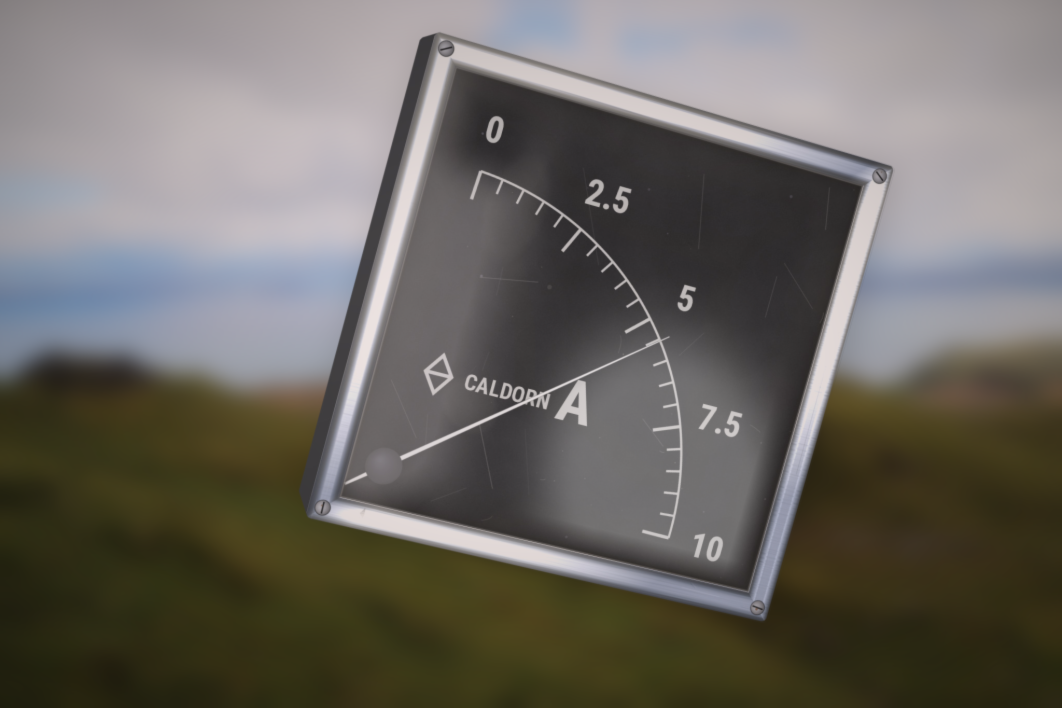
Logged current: 5.5 A
